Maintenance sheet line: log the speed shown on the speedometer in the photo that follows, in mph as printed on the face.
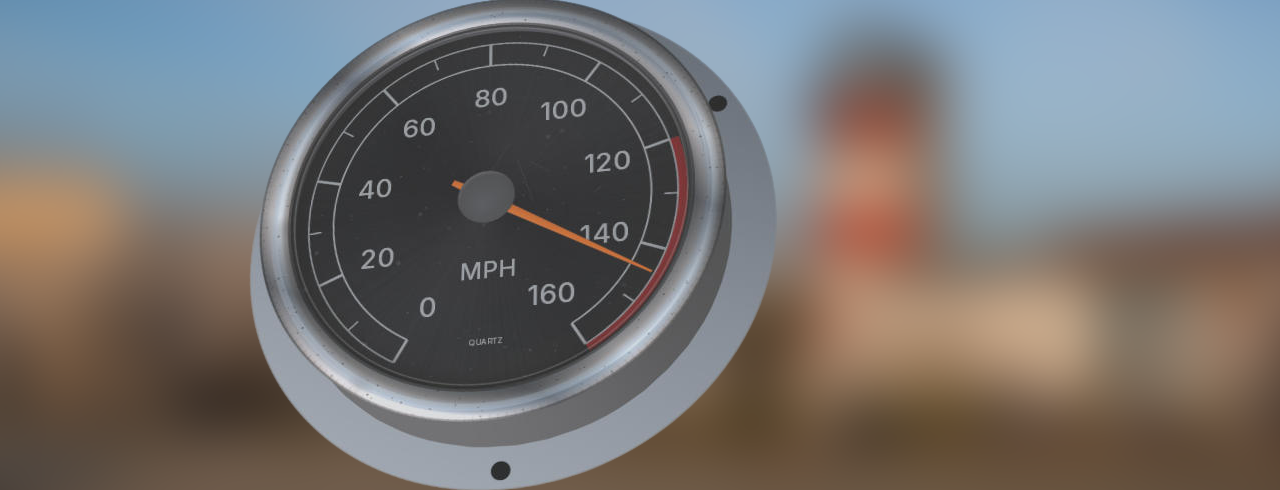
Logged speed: 145 mph
